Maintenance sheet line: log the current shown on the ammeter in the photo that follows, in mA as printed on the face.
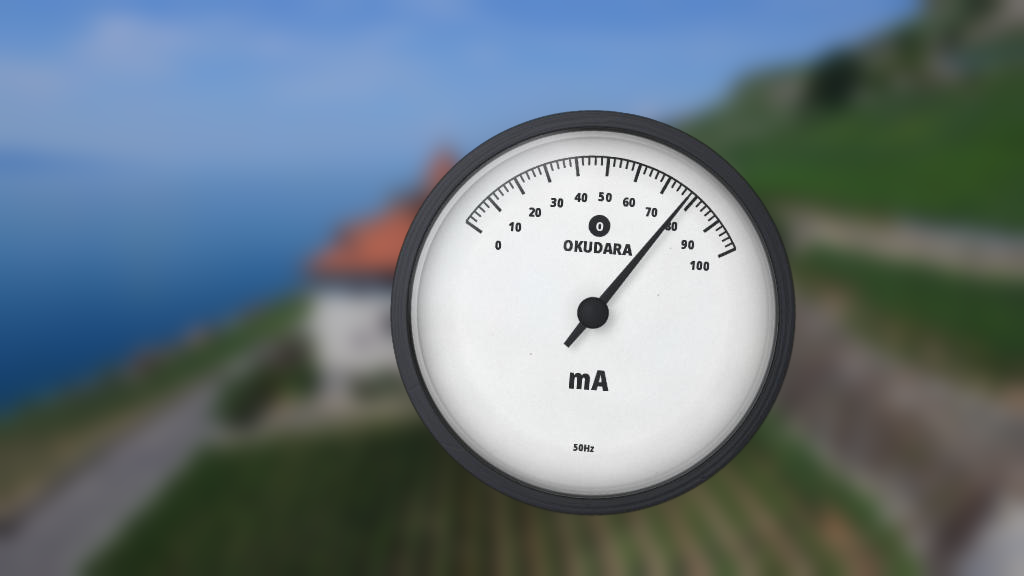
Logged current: 78 mA
